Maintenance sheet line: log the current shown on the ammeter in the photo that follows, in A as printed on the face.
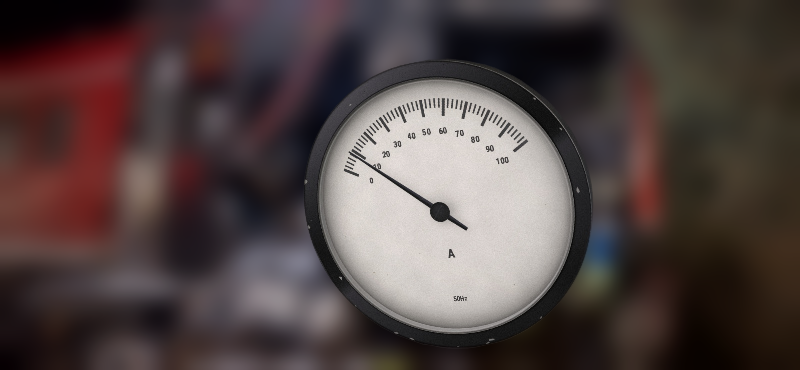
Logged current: 10 A
